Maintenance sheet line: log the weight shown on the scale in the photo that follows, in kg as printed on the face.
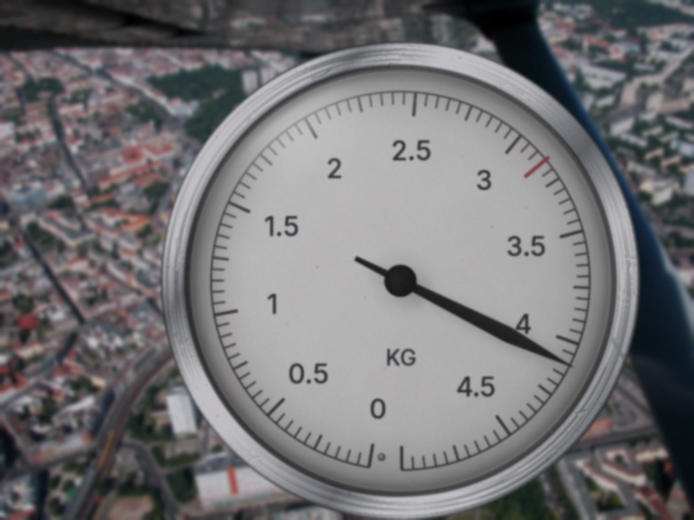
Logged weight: 4.1 kg
